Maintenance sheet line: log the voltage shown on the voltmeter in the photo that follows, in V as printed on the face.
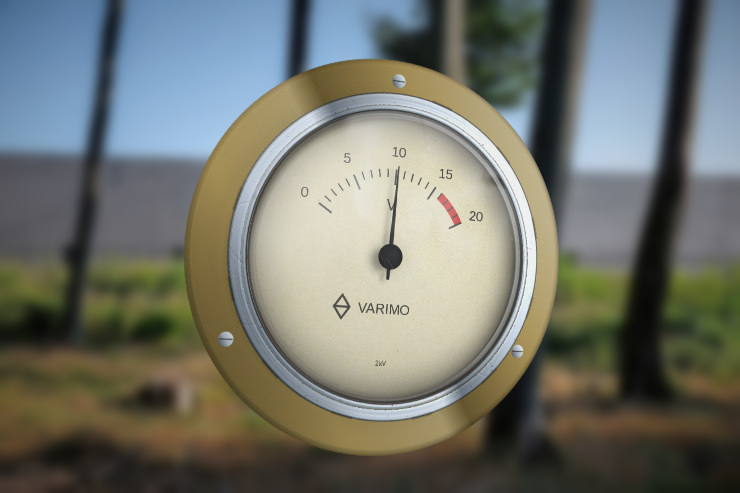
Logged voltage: 10 V
